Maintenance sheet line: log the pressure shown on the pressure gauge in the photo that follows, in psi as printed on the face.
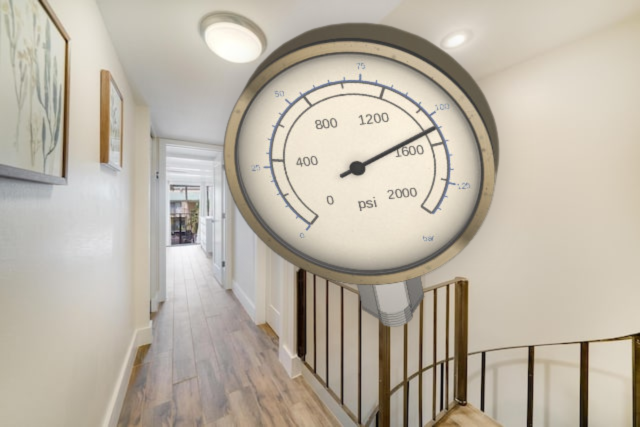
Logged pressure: 1500 psi
